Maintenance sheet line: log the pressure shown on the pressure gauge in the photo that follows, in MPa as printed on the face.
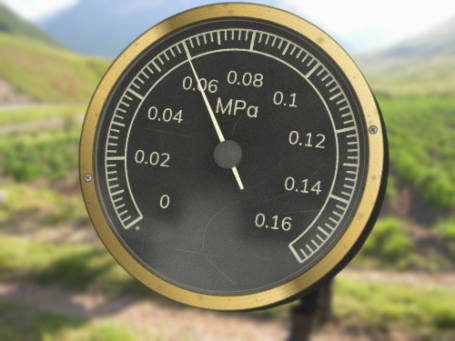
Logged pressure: 0.06 MPa
